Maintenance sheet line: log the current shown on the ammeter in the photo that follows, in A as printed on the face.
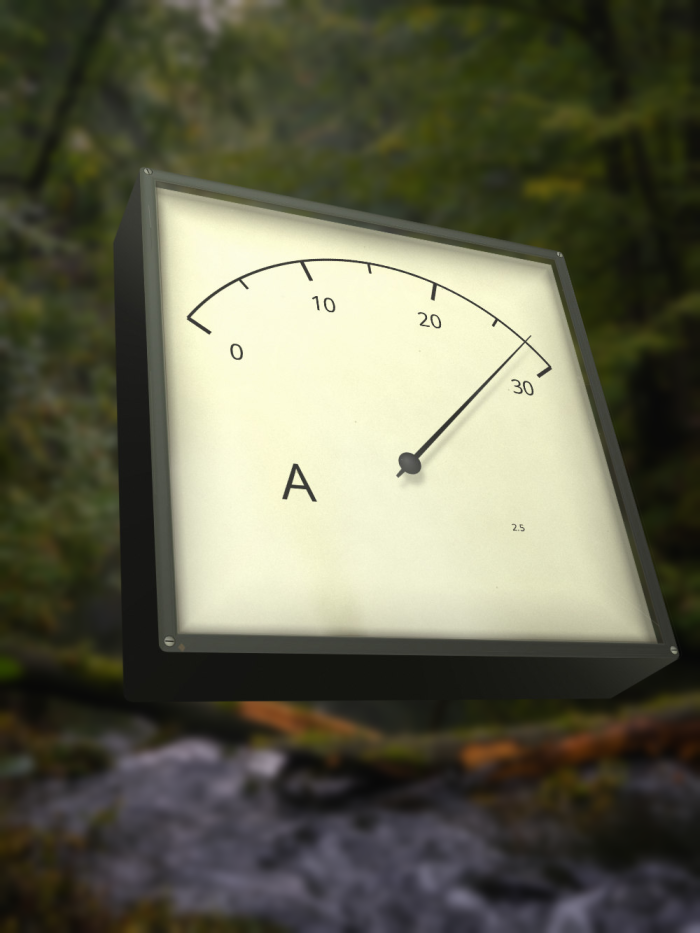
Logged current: 27.5 A
